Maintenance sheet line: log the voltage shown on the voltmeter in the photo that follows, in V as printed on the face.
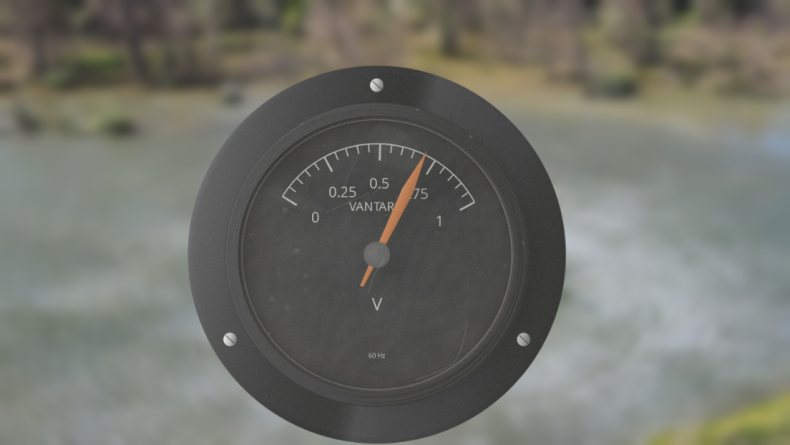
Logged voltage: 0.7 V
